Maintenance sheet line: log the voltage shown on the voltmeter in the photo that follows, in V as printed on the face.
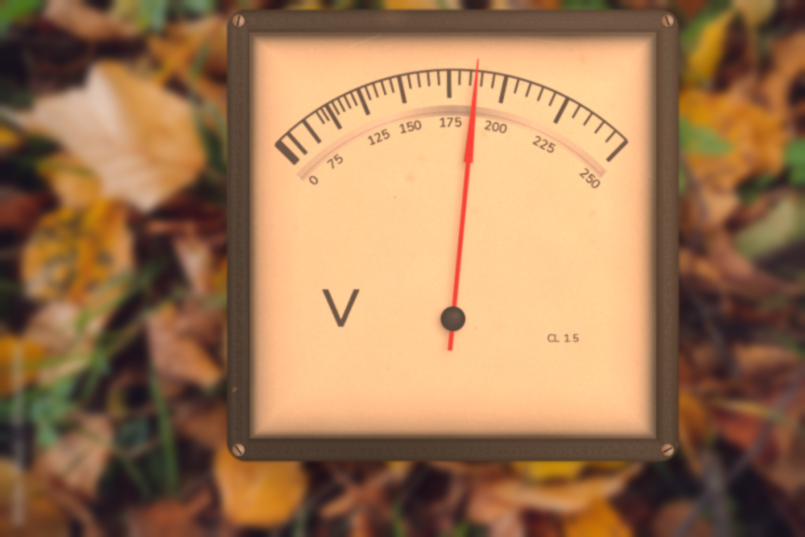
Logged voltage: 187.5 V
